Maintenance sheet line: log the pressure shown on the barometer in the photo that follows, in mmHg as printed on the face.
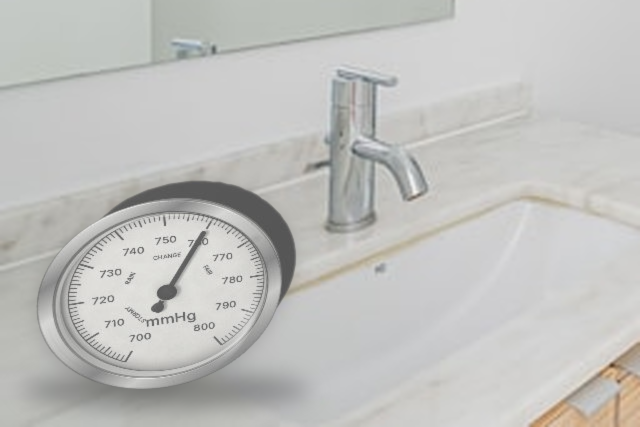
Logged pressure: 760 mmHg
